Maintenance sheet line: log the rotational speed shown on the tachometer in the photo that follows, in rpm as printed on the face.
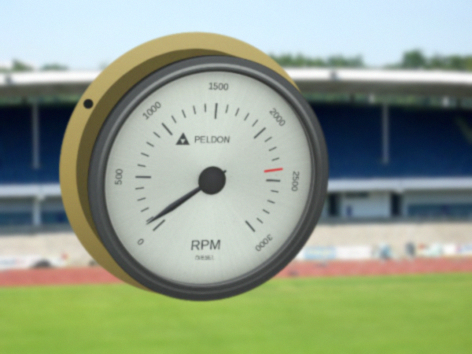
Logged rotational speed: 100 rpm
